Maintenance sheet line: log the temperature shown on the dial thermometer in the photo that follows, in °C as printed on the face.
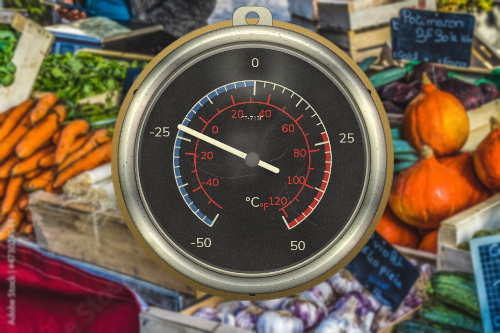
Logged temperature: -22.5 °C
